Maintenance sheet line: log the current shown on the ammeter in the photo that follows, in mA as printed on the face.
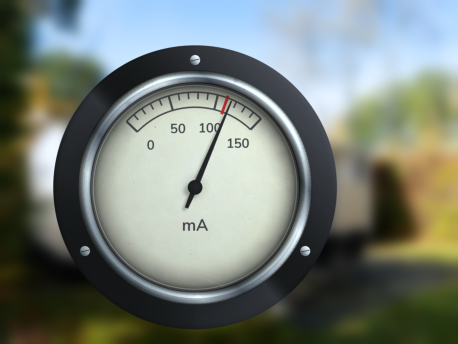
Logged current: 115 mA
